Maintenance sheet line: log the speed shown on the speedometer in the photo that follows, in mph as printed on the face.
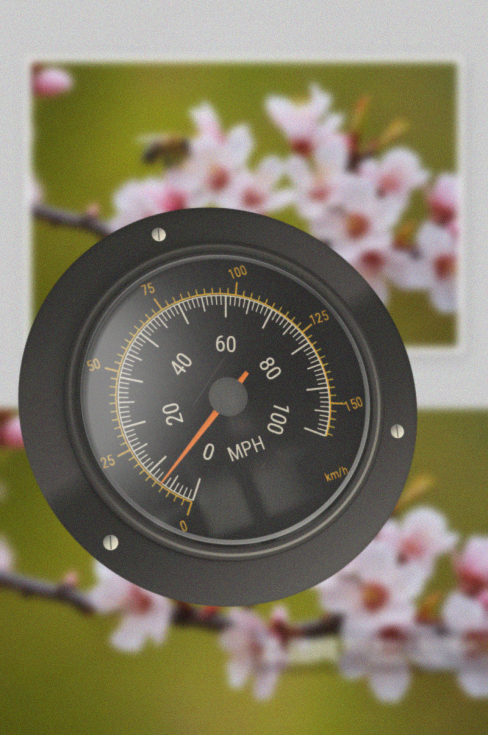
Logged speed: 7 mph
